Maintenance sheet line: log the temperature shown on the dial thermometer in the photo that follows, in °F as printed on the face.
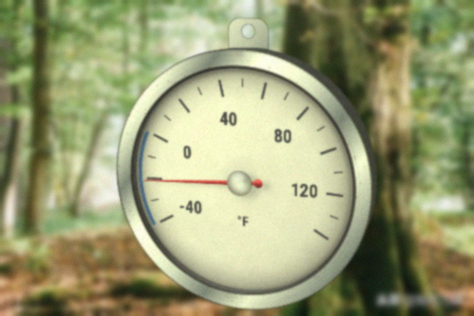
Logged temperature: -20 °F
